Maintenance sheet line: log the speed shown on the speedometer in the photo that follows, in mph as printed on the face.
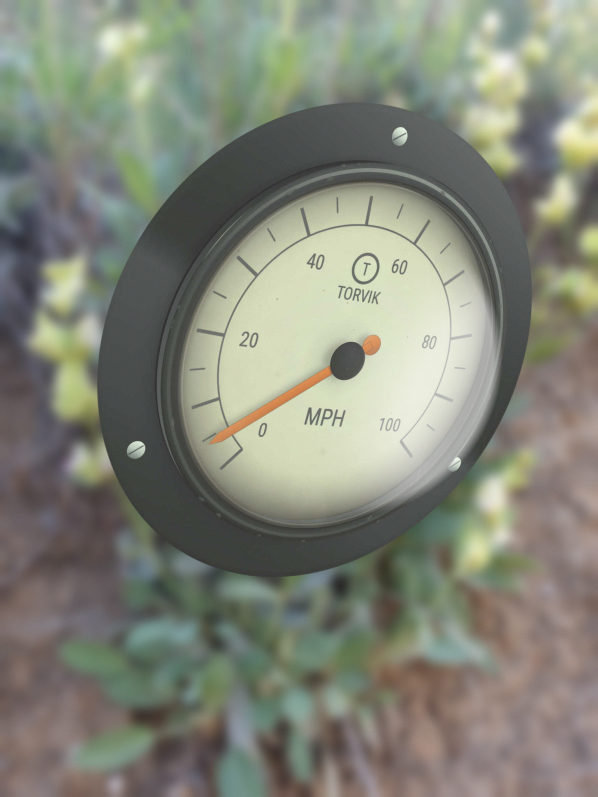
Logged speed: 5 mph
